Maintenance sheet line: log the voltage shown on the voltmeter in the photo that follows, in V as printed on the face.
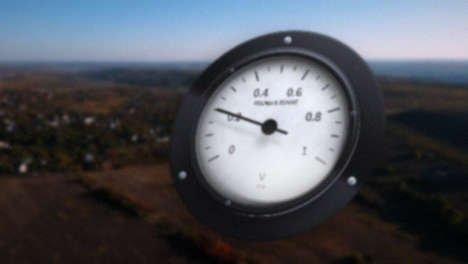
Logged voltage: 0.2 V
